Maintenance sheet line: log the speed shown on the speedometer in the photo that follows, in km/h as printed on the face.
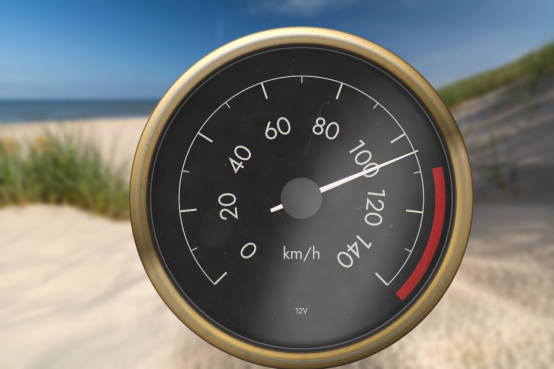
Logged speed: 105 km/h
